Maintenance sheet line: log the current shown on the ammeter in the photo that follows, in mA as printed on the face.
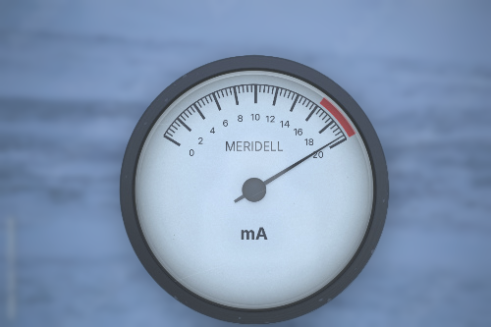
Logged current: 19.6 mA
